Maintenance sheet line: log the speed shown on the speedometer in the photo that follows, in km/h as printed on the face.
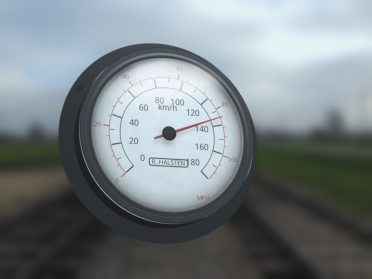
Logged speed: 135 km/h
